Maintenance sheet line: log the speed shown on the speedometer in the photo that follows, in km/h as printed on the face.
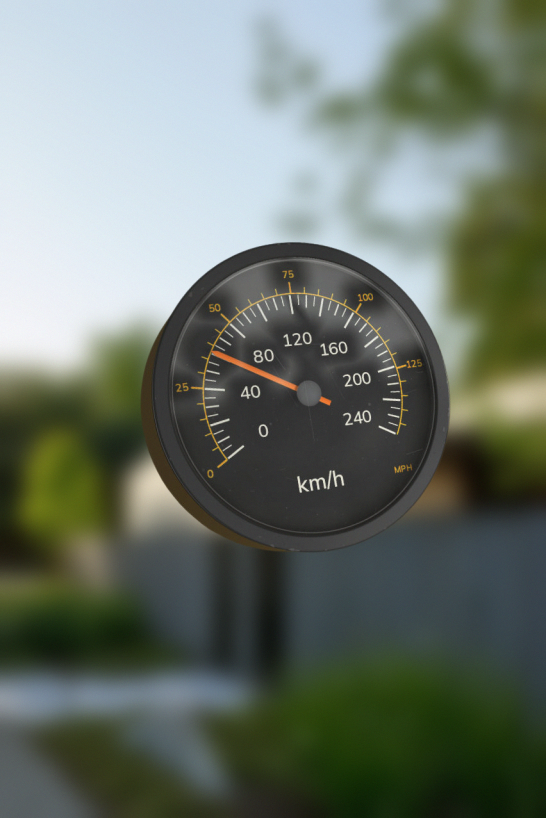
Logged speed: 60 km/h
